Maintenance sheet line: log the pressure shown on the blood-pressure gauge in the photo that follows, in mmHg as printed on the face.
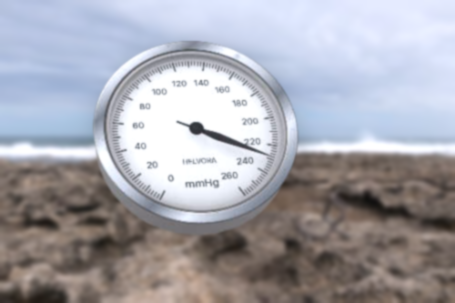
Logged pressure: 230 mmHg
